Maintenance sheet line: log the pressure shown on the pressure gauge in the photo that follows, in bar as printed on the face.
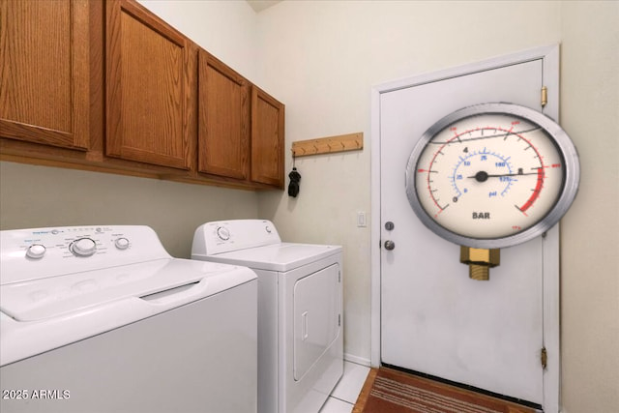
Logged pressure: 8.25 bar
